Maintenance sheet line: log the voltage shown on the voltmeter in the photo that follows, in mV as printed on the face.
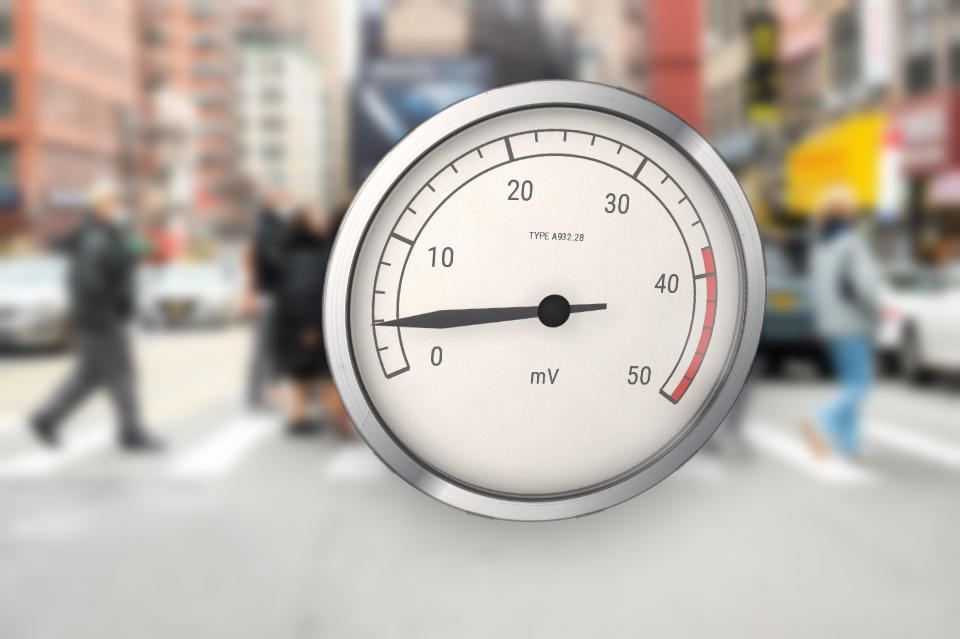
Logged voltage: 4 mV
